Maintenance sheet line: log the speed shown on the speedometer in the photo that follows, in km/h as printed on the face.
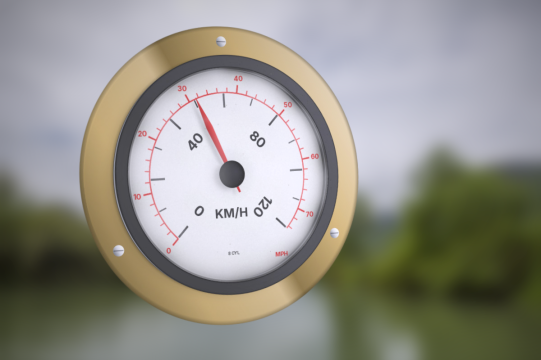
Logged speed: 50 km/h
